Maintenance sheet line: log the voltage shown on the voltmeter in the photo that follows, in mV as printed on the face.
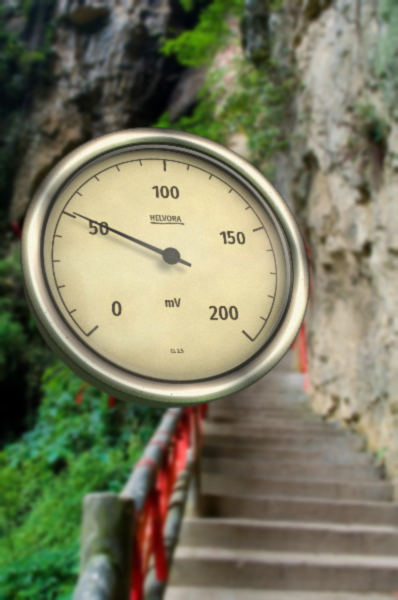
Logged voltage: 50 mV
